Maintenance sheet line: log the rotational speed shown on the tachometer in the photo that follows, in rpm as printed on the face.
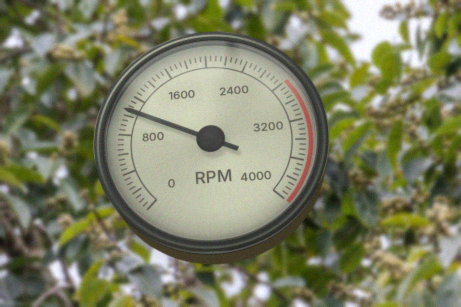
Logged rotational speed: 1050 rpm
